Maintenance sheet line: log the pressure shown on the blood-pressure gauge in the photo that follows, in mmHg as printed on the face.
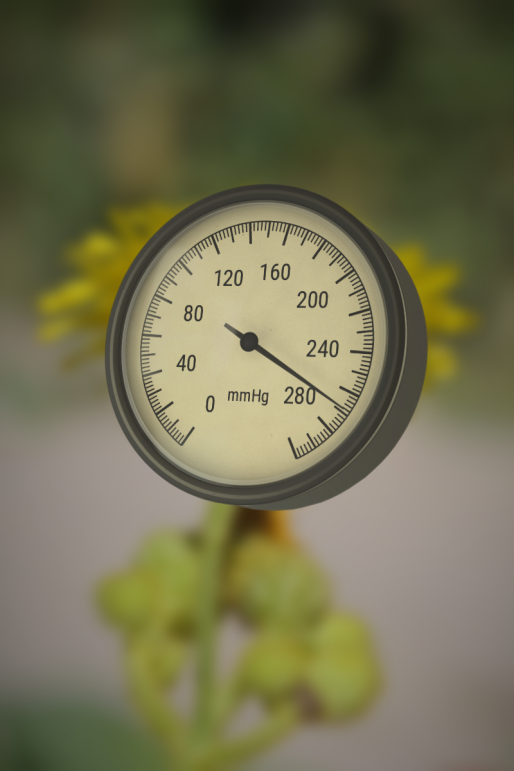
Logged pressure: 268 mmHg
